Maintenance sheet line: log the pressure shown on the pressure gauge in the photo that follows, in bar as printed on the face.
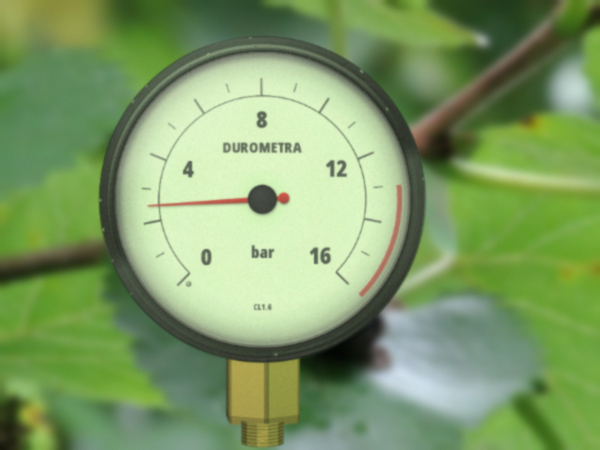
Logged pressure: 2.5 bar
